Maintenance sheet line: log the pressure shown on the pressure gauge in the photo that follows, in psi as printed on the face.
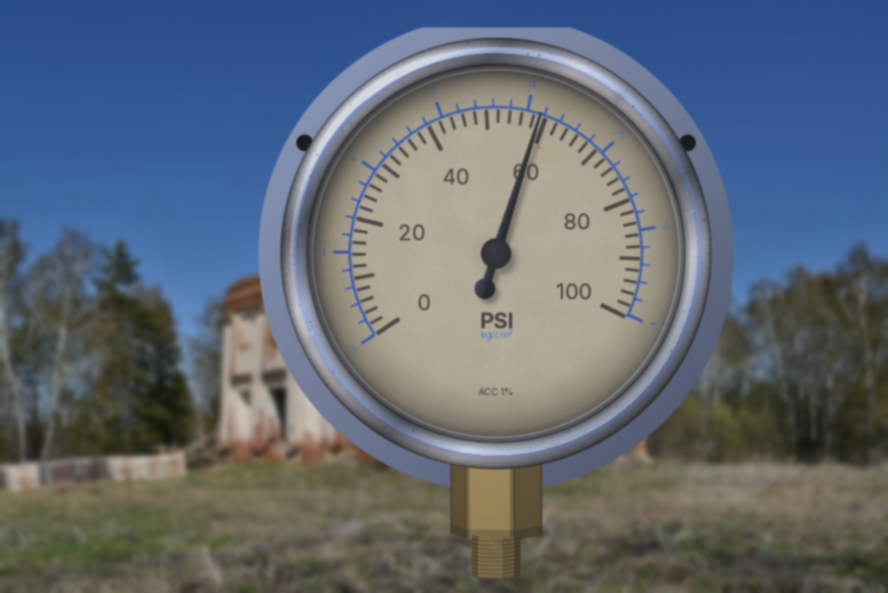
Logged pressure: 59 psi
